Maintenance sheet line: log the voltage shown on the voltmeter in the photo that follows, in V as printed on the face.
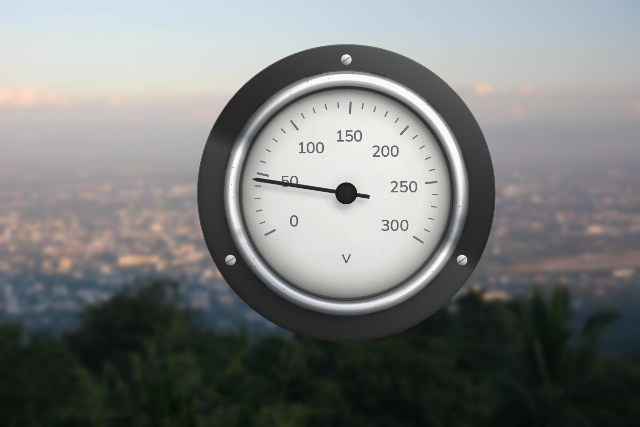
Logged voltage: 45 V
